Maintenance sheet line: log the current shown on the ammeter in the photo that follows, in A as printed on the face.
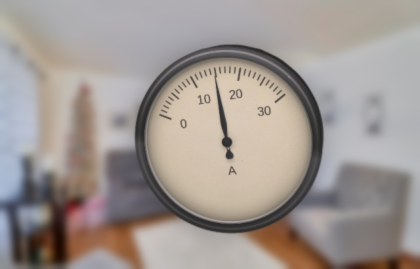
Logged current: 15 A
